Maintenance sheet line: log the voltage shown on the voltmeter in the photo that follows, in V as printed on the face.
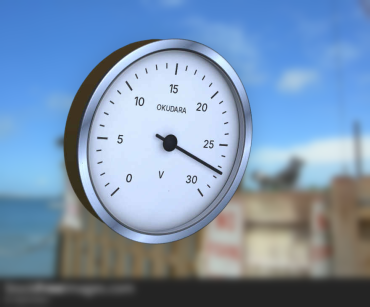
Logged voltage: 27.5 V
